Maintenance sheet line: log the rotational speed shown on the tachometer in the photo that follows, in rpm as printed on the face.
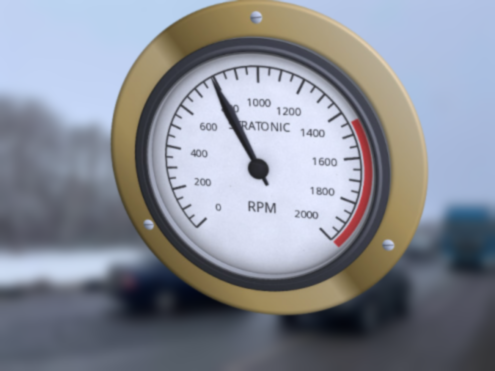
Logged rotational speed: 800 rpm
